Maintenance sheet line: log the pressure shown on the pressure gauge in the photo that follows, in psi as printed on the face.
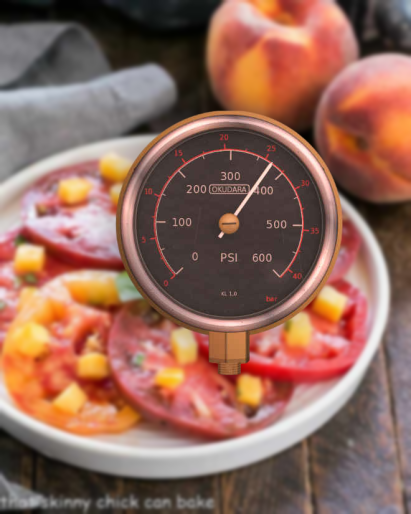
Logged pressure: 375 psi
